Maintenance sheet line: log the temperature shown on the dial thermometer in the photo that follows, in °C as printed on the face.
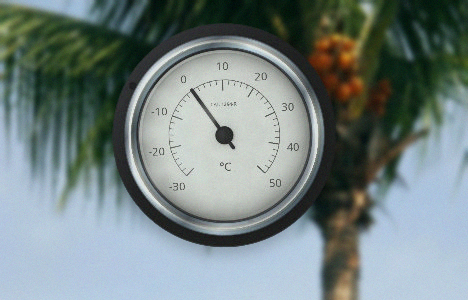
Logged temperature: 0 °C
